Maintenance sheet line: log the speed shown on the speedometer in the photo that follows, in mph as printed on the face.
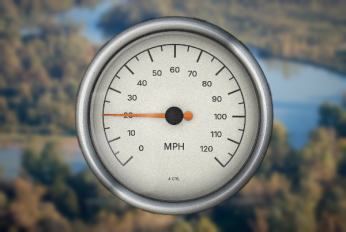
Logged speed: 20 mph
